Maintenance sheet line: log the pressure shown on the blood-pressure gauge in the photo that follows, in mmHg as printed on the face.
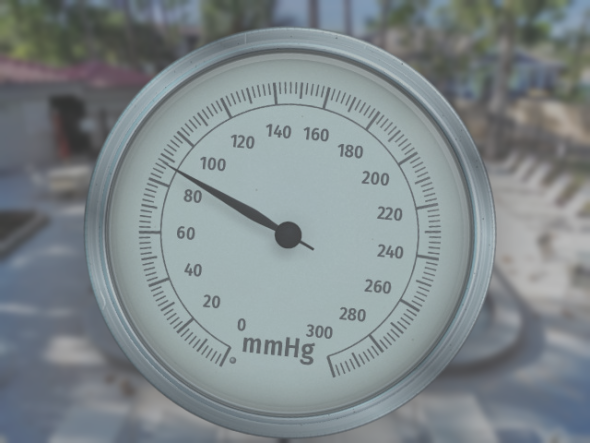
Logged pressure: 88 mmHg
